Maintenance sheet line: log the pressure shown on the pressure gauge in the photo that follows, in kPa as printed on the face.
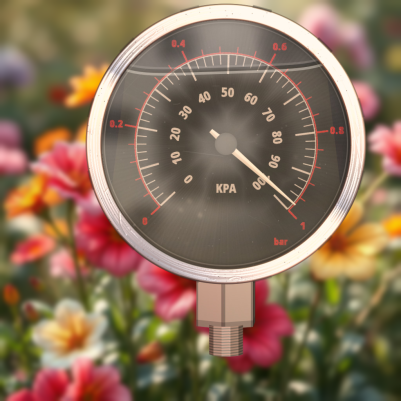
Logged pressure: 98 kPa
